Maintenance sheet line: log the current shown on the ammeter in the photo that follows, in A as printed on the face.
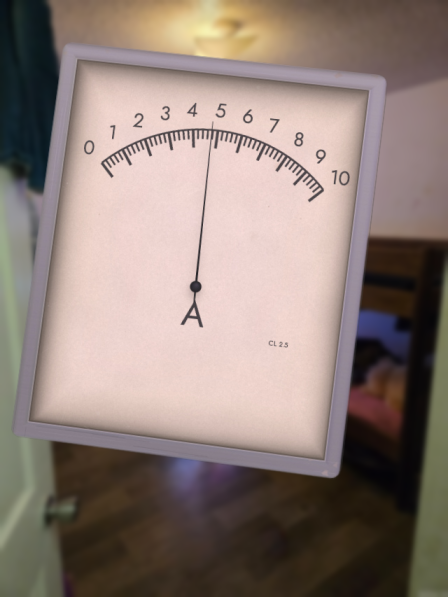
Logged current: 4.8 A
